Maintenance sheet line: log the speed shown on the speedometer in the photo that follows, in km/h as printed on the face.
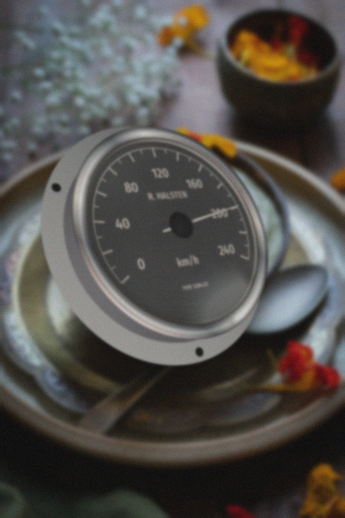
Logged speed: 200 km/h
